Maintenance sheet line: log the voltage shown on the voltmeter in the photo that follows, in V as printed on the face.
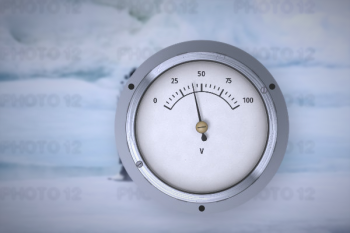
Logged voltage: 40 V
